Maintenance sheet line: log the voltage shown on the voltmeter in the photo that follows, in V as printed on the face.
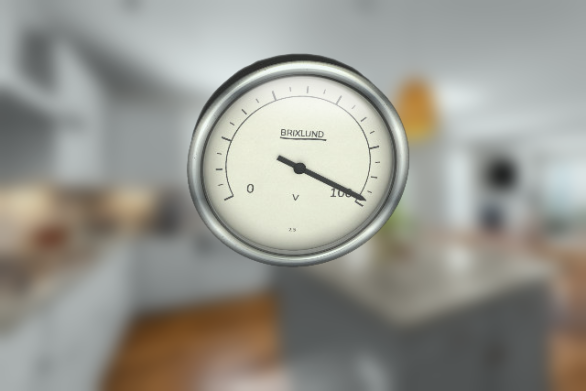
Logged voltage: 97.5 V
